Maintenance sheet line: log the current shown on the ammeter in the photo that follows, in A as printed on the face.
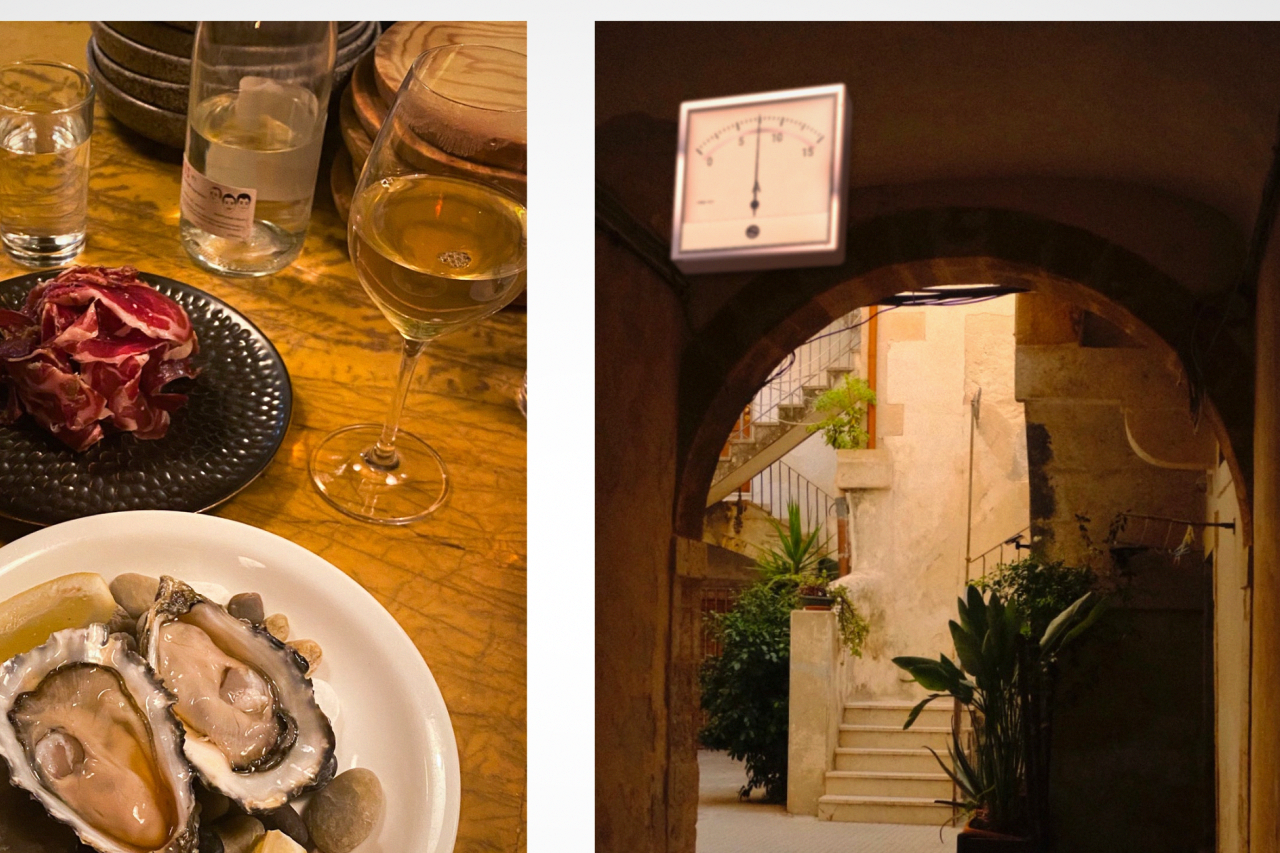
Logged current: 7.5 A
